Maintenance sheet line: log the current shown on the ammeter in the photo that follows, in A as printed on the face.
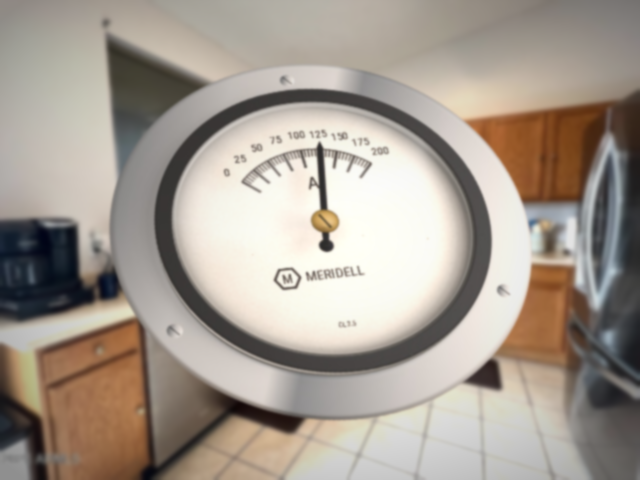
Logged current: 125 A
